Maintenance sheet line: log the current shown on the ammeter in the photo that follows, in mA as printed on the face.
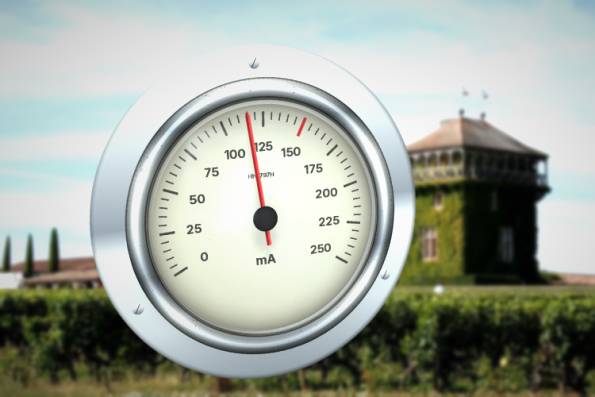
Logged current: 115 mA
